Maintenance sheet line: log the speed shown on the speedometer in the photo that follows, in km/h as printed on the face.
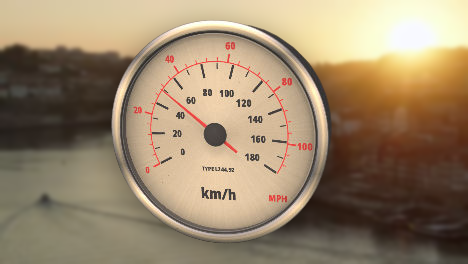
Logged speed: 50 km/h
